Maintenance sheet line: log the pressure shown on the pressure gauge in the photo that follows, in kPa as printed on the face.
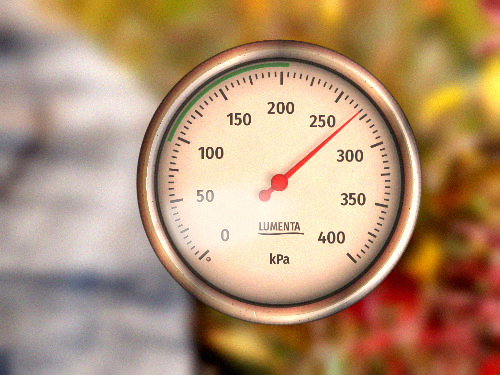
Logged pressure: 270 kPa
